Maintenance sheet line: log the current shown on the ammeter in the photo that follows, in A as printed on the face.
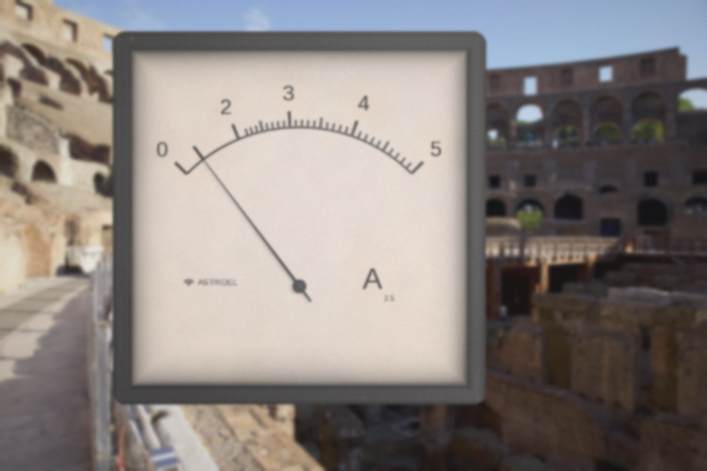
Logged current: 1 A
